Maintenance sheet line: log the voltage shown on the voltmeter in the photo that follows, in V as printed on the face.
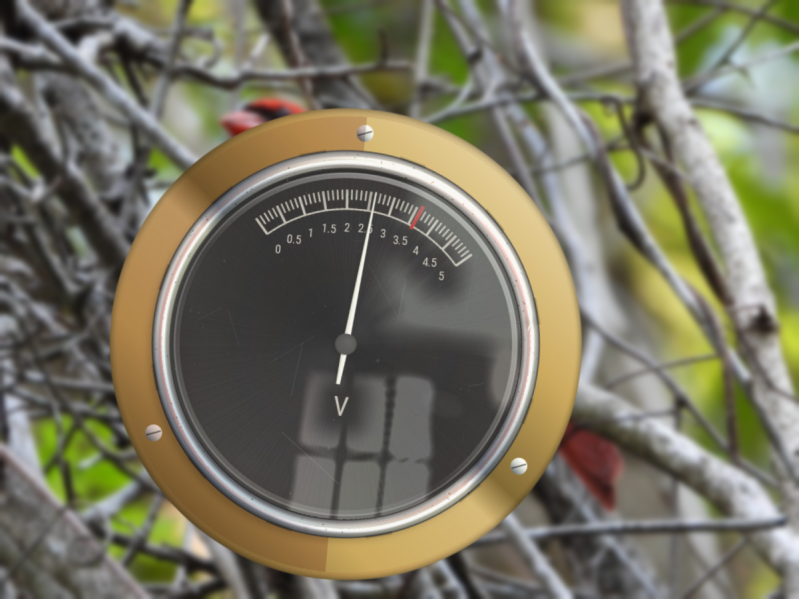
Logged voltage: 2.6 V
